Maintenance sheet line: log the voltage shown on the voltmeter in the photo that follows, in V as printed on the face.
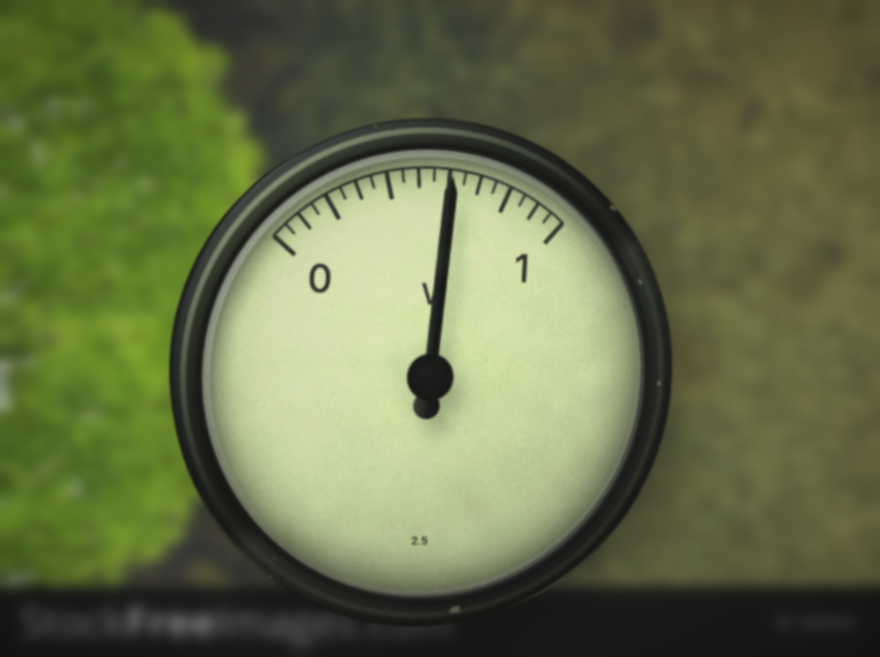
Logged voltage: 0.6 V
